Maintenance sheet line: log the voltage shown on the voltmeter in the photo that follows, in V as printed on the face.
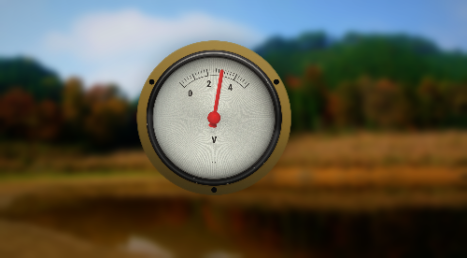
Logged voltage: 3 V
